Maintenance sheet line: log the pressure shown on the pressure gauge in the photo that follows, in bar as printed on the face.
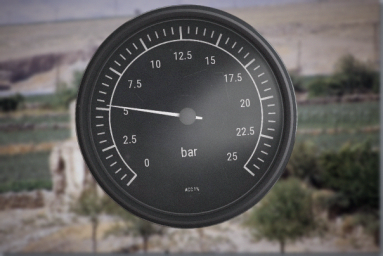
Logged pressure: 5.25 bar
